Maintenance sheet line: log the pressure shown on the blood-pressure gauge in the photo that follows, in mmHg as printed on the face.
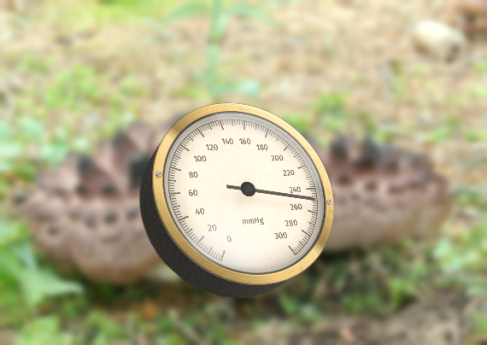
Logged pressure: 250 mmHg
